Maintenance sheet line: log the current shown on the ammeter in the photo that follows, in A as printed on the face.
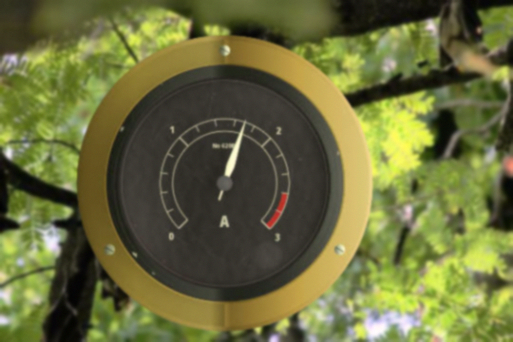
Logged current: 1.7 A
